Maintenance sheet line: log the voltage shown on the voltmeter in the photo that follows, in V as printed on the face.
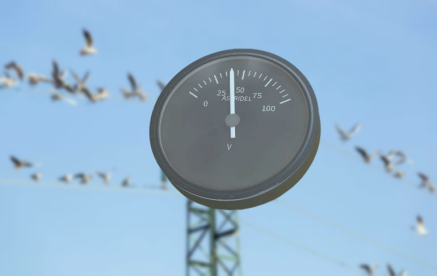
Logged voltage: 40 V
